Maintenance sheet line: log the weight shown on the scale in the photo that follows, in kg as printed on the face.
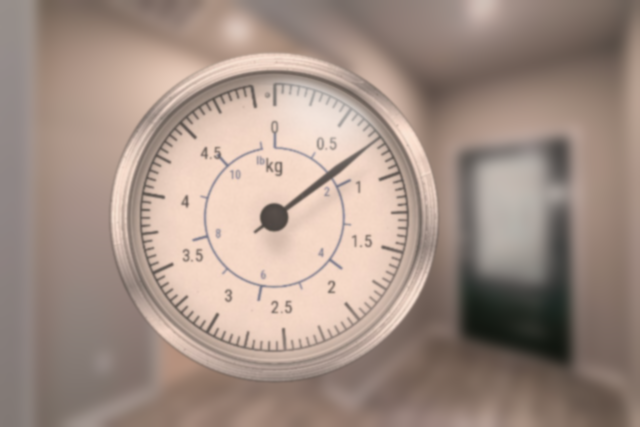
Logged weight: 0.75 kg
